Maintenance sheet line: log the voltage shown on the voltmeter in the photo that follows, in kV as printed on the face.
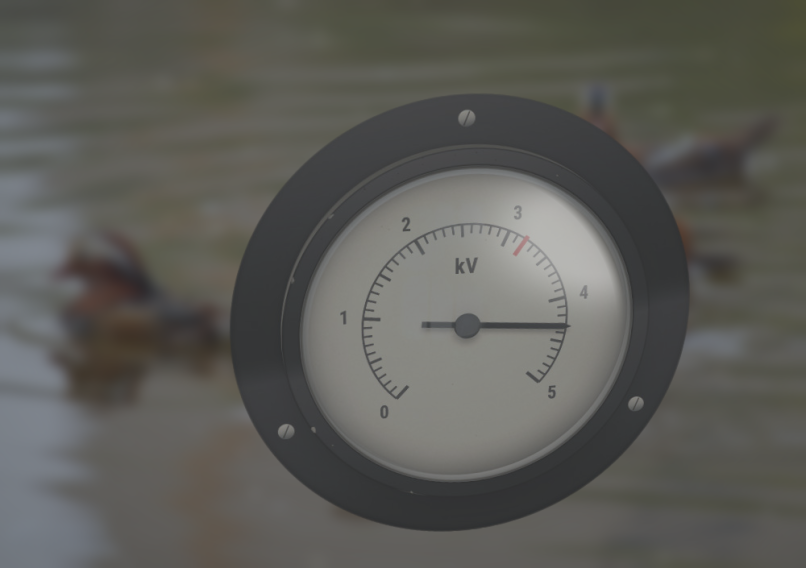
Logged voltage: 4.3 kV
